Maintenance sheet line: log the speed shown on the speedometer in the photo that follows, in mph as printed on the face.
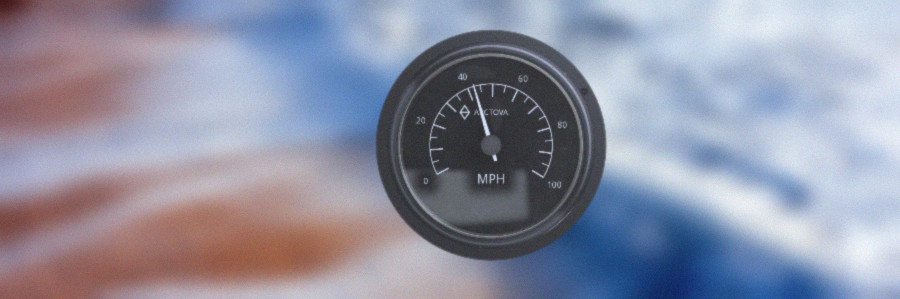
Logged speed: 42.5 mph
